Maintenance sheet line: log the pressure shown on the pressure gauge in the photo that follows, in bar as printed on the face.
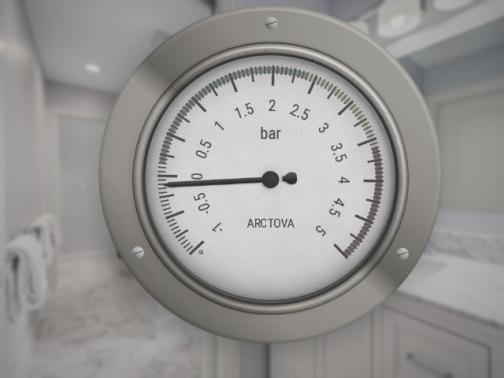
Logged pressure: -0.1 bar
